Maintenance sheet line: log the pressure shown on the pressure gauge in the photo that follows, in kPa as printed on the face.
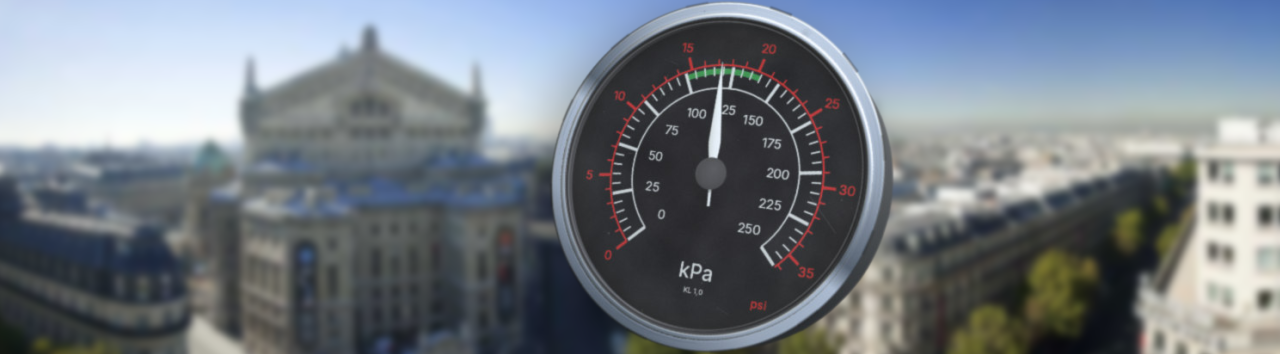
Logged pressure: 120 kPa
